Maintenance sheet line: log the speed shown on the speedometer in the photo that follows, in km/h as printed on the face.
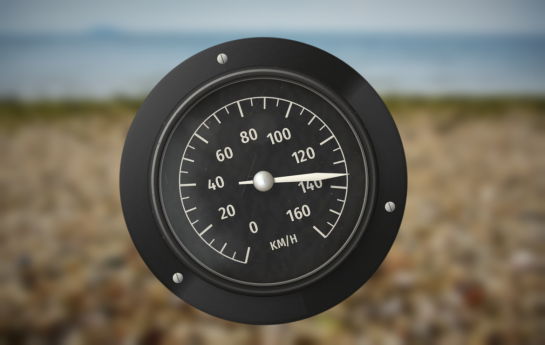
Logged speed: 135 km/h
